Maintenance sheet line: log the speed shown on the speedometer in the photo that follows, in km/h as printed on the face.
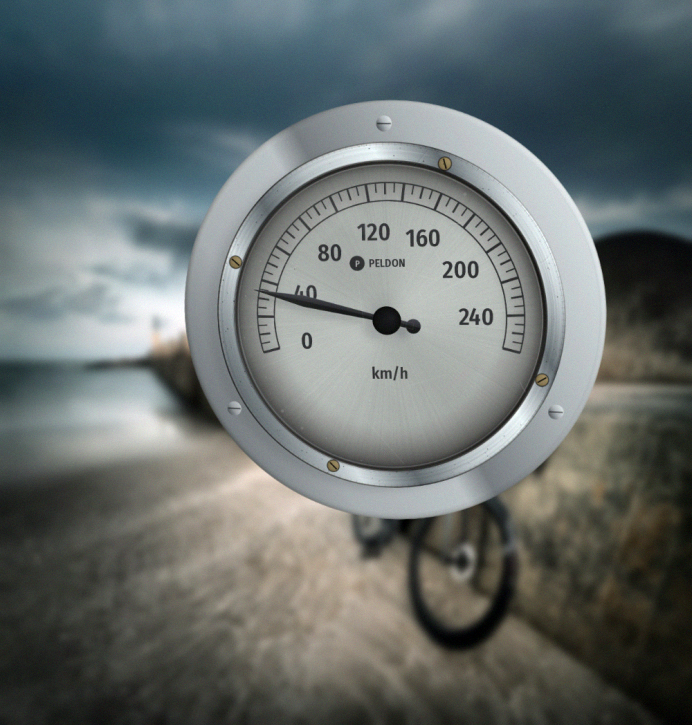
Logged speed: 35 km/h
